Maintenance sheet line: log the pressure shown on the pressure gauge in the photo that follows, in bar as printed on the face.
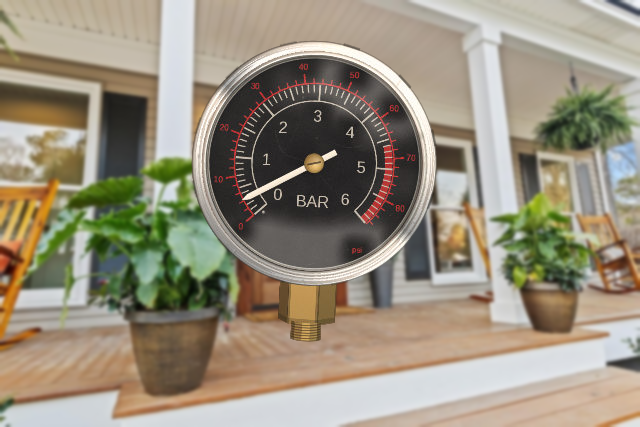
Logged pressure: 0.3 bar
